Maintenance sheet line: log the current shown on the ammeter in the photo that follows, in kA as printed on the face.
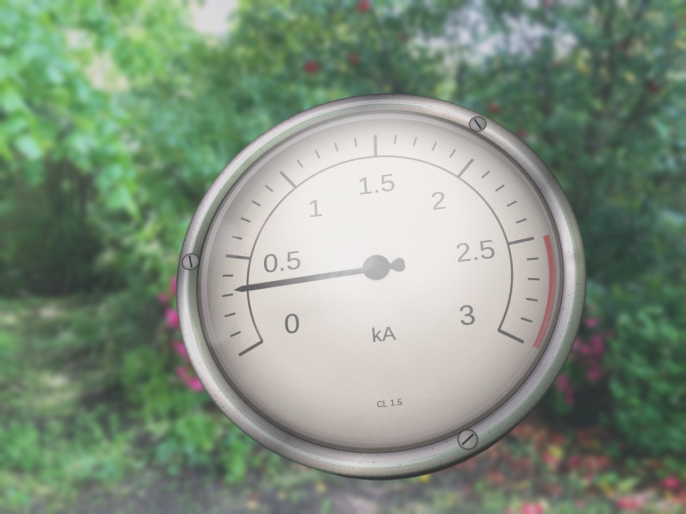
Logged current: 0.3 kA
